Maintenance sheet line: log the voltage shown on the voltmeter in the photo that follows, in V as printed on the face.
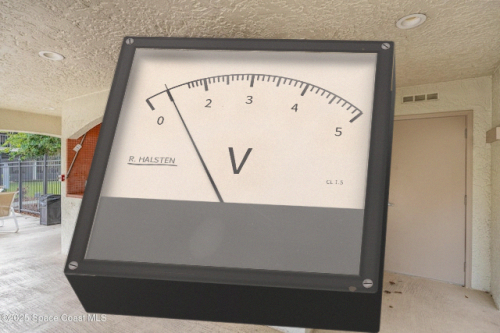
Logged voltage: 1 V
